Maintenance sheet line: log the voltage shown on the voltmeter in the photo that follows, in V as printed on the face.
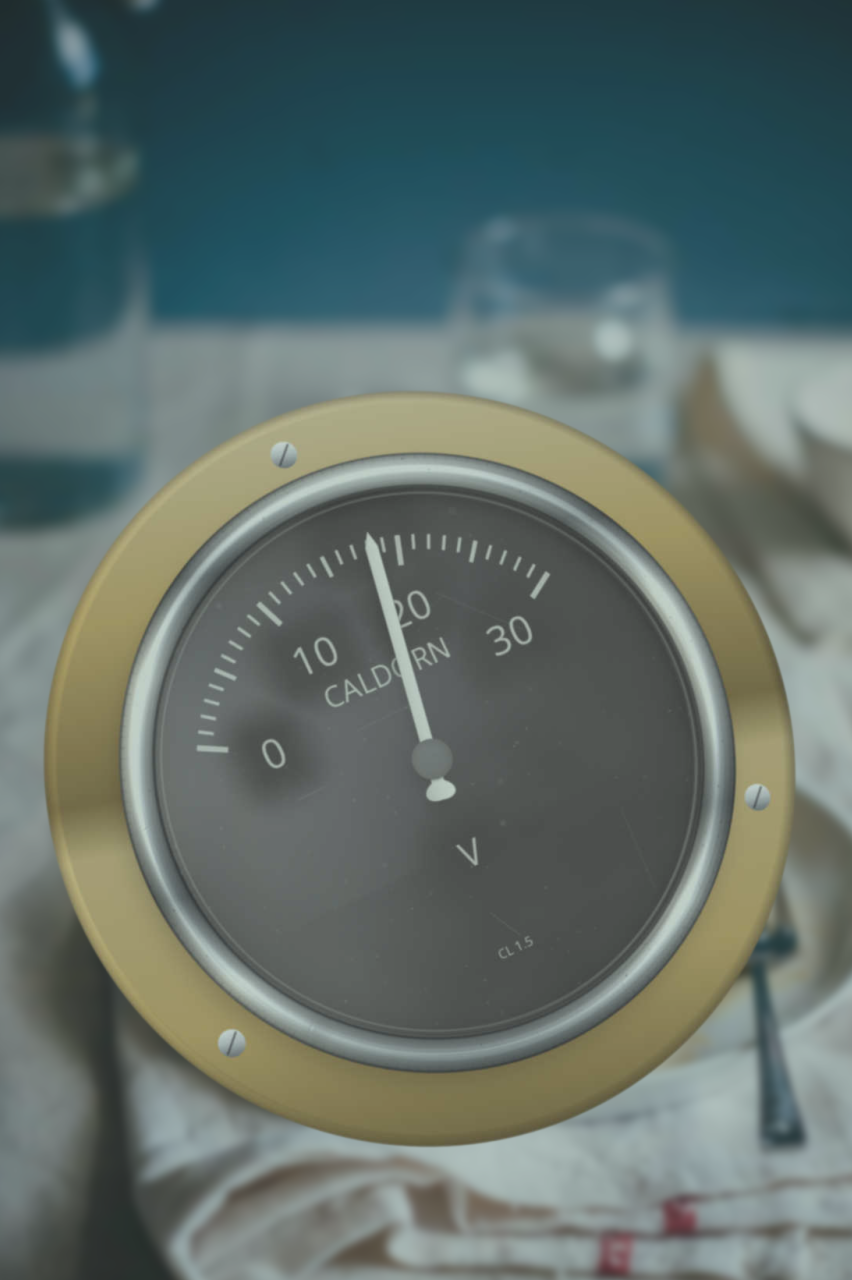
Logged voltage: 18 V
